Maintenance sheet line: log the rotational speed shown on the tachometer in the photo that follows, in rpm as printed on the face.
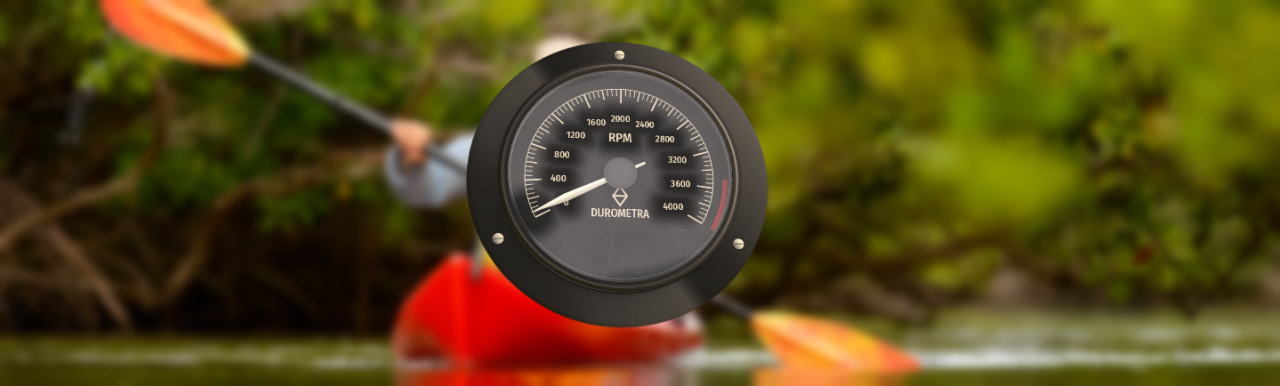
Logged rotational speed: 50 rpm
